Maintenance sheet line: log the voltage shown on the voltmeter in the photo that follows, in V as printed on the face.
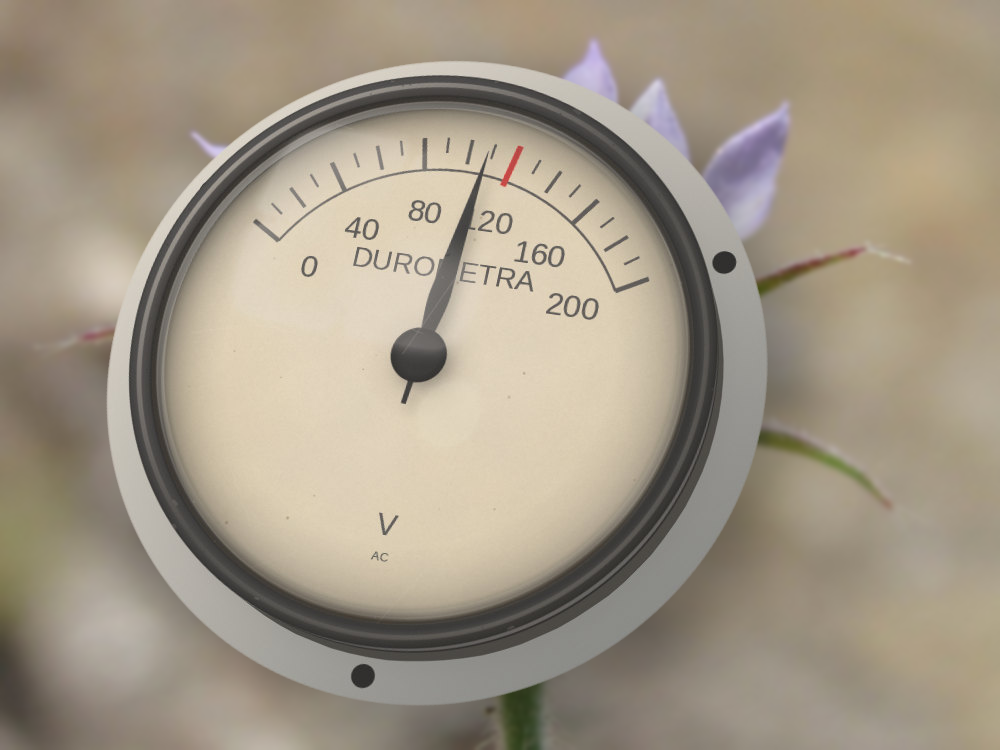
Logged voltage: 110 V
